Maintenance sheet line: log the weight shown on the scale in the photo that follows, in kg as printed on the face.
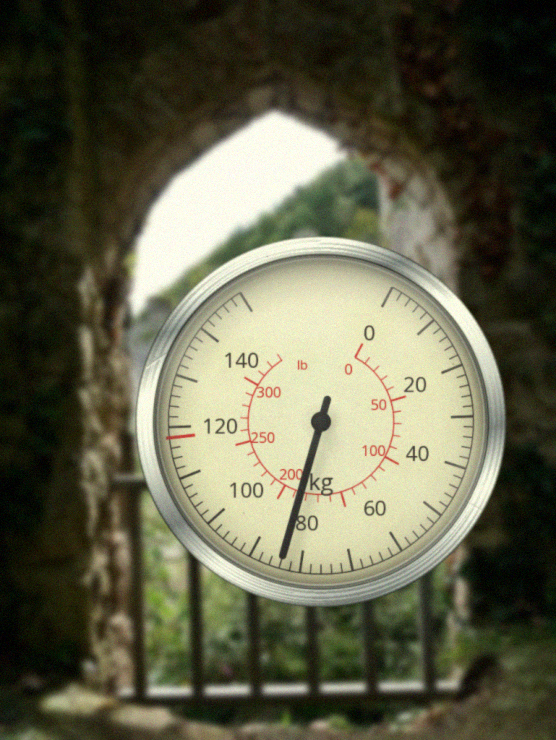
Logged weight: 84 kg
